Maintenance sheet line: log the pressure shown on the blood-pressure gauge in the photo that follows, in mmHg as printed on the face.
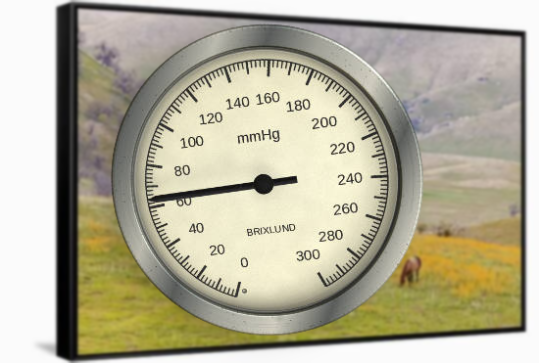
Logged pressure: 64 mmHg
